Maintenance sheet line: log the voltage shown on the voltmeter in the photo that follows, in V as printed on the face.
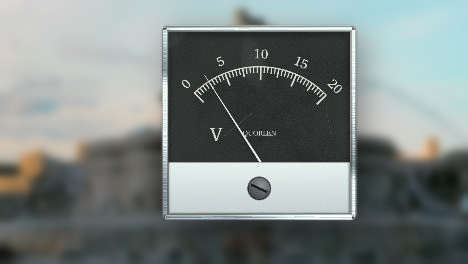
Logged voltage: 2.5 V
